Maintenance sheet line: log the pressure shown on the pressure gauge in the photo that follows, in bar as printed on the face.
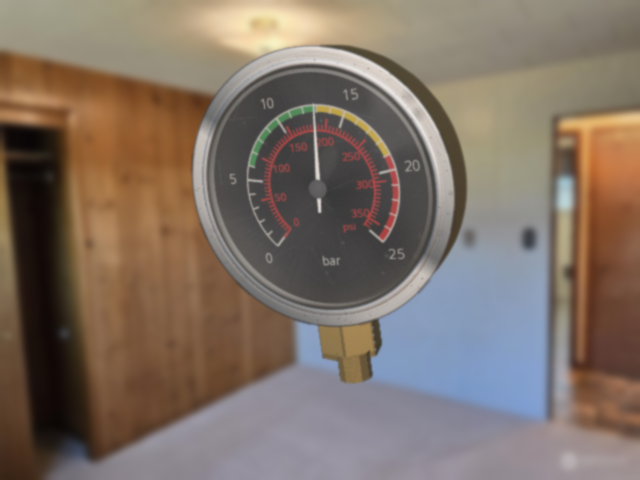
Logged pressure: 13 bar
